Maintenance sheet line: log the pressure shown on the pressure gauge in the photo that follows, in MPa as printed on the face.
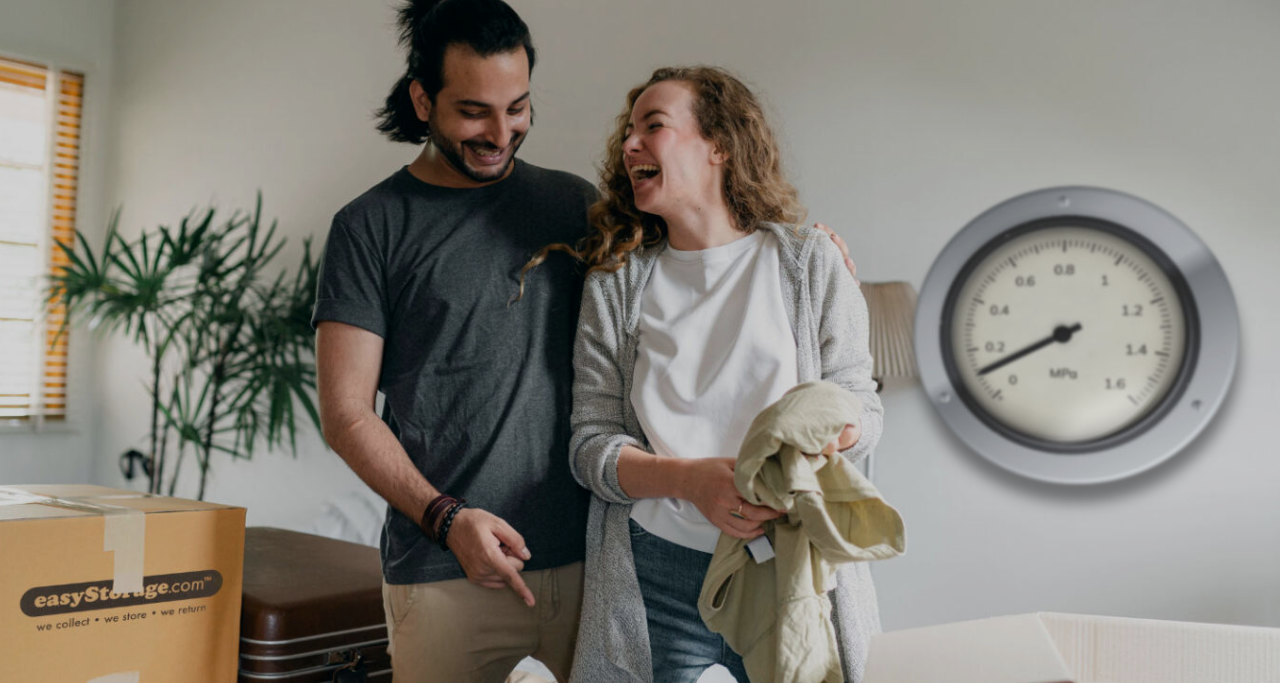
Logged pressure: 0.1 MPa
